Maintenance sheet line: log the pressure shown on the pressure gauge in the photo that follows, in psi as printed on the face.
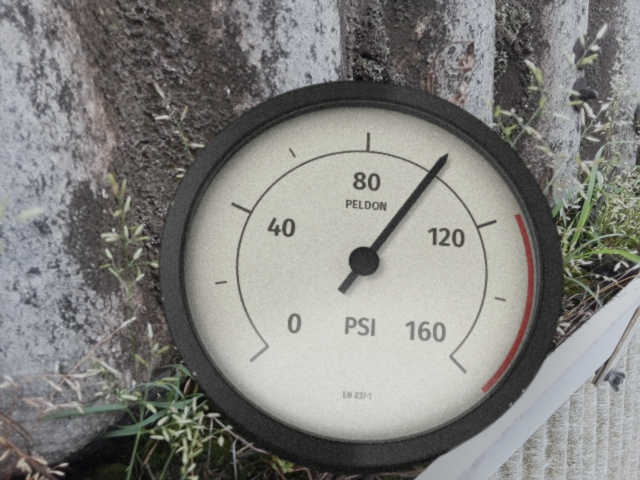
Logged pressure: 100 psi
